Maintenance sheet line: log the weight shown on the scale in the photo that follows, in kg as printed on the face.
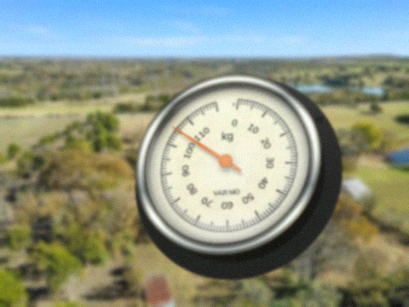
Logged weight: 105 kg
